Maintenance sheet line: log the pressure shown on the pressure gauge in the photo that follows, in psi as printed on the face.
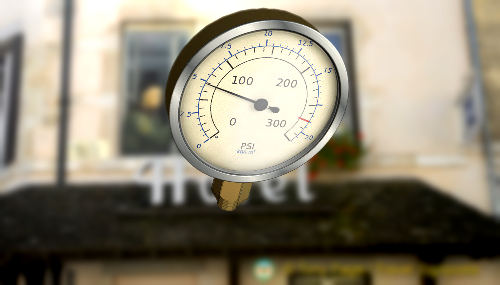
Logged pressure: 70 psi
